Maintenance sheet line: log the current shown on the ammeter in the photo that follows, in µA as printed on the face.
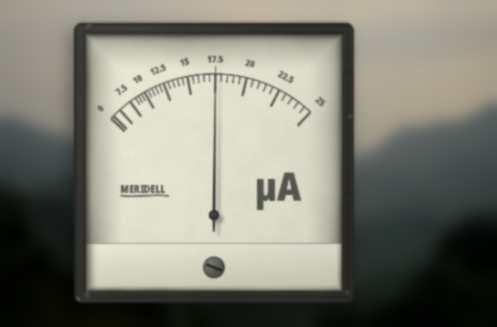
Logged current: 17.5 µA
